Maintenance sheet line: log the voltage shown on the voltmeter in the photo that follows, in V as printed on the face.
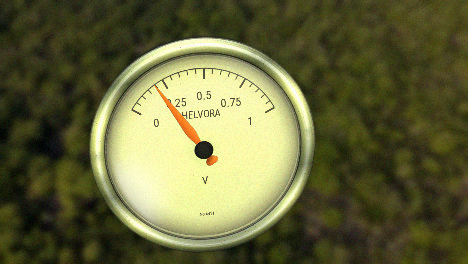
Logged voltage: 0.2 V
